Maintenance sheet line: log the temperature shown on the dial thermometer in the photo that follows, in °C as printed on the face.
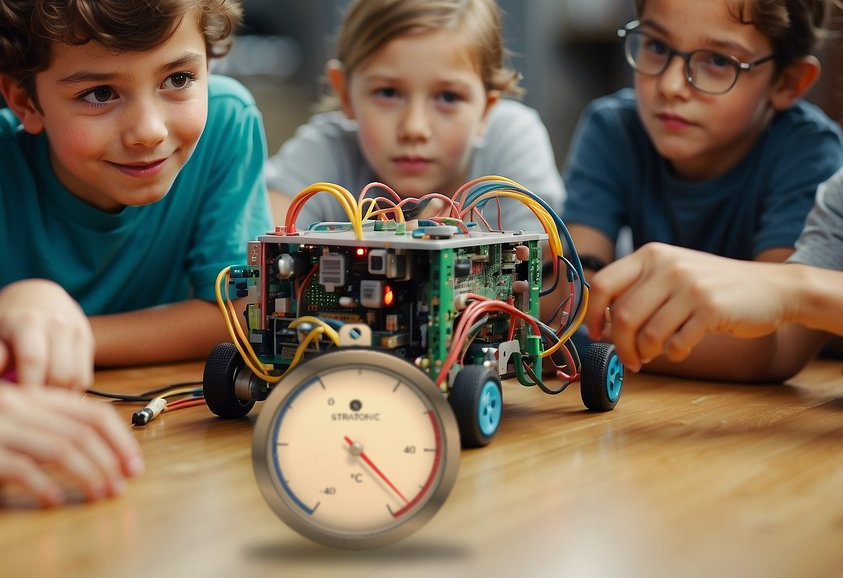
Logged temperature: 55 °C
